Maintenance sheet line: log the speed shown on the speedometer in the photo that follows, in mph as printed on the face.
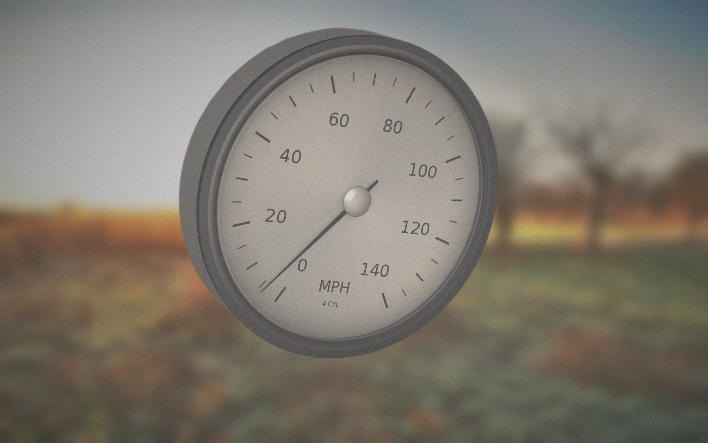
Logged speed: 5 mph
